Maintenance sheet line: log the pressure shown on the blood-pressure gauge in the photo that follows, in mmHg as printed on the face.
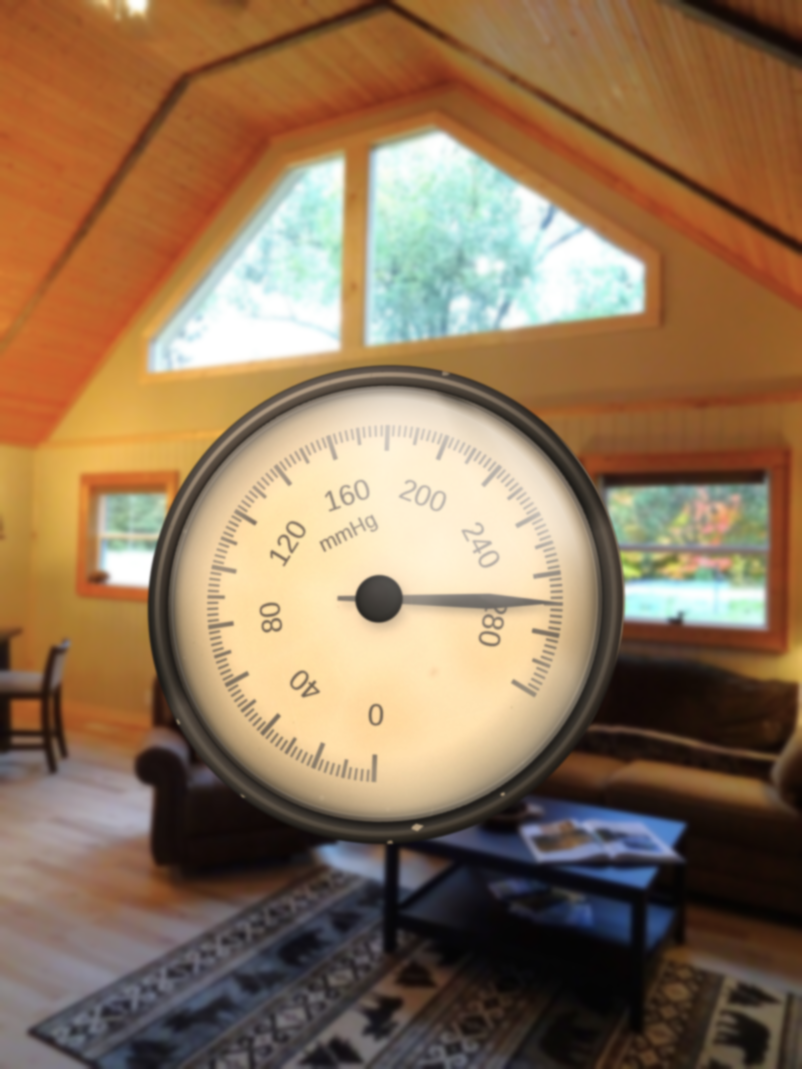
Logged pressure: 270 mmHg
